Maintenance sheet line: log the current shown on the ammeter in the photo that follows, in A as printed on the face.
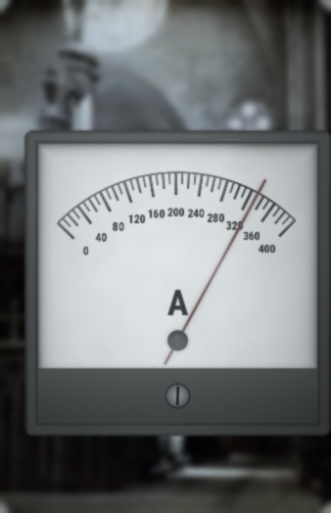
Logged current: 330 A
